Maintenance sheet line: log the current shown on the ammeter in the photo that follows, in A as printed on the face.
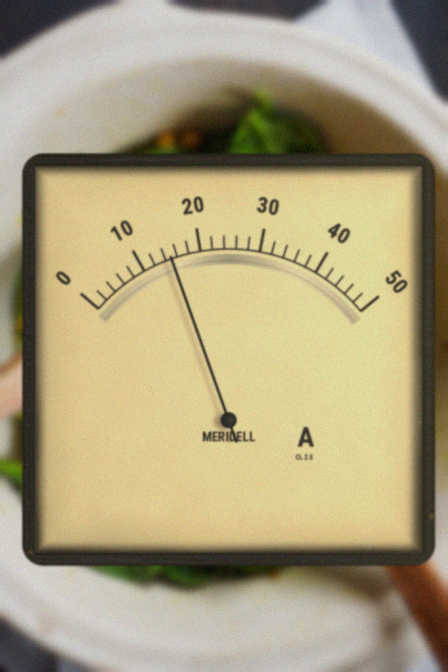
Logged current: 15 A
